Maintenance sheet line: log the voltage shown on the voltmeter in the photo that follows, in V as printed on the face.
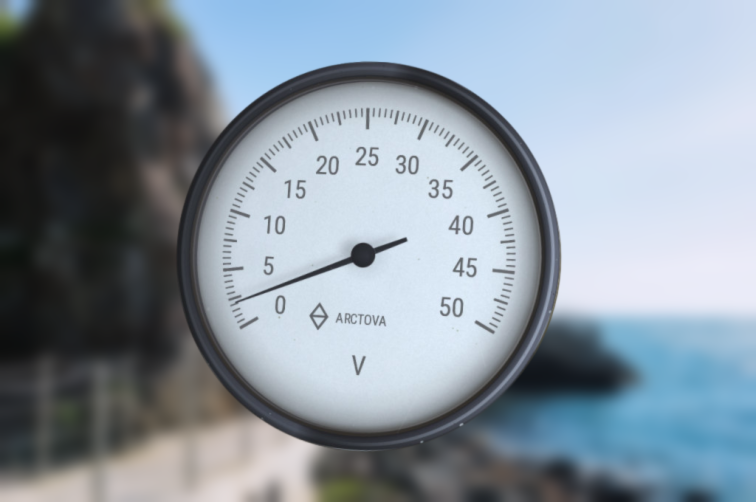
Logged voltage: 2 V
